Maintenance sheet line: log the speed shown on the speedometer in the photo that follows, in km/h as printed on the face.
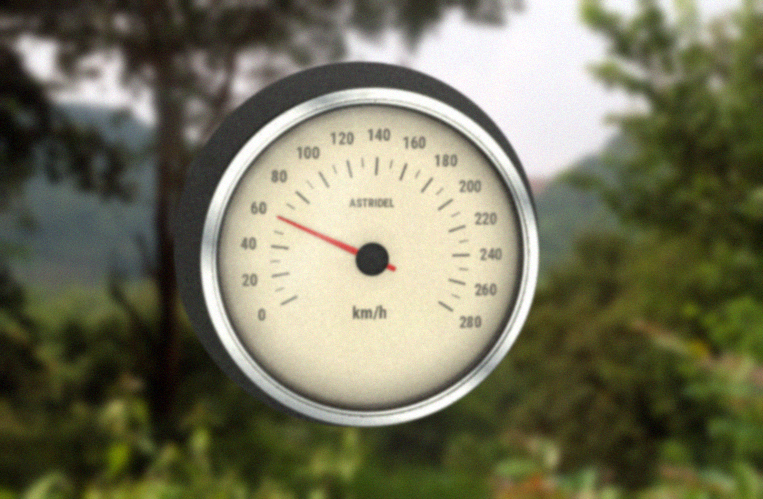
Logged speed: 60 km/h
